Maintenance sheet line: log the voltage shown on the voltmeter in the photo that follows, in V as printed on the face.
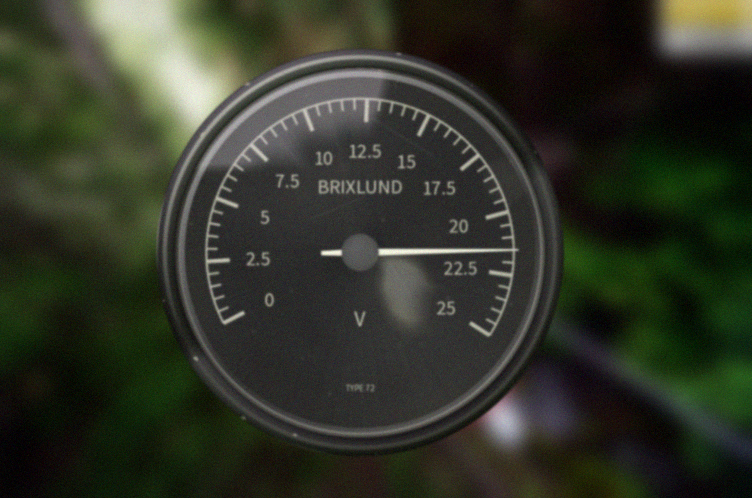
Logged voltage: 21.5 V
